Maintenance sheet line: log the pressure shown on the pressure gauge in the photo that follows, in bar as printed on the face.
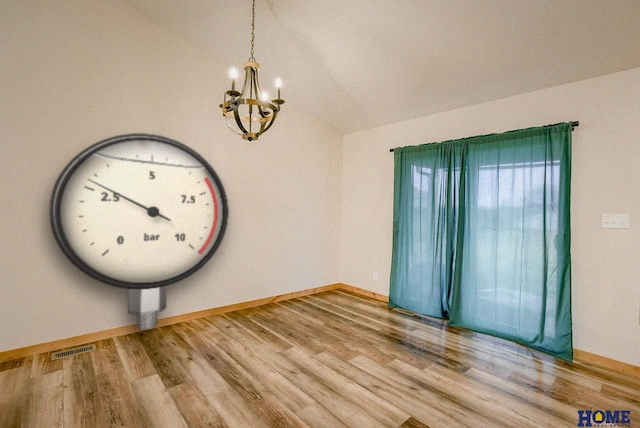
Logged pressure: 2.75 bar
